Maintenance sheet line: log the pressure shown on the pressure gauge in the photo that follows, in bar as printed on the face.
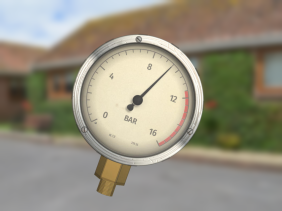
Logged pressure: 9.5 bar
